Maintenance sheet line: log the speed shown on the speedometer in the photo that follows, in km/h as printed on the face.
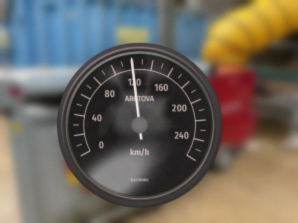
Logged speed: 120 km/h
